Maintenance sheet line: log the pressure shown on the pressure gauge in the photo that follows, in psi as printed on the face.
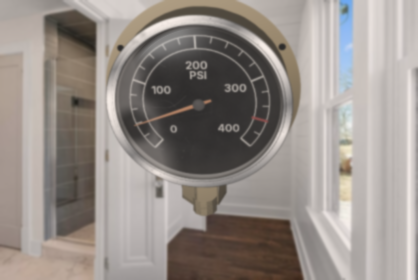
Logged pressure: 40 psi
